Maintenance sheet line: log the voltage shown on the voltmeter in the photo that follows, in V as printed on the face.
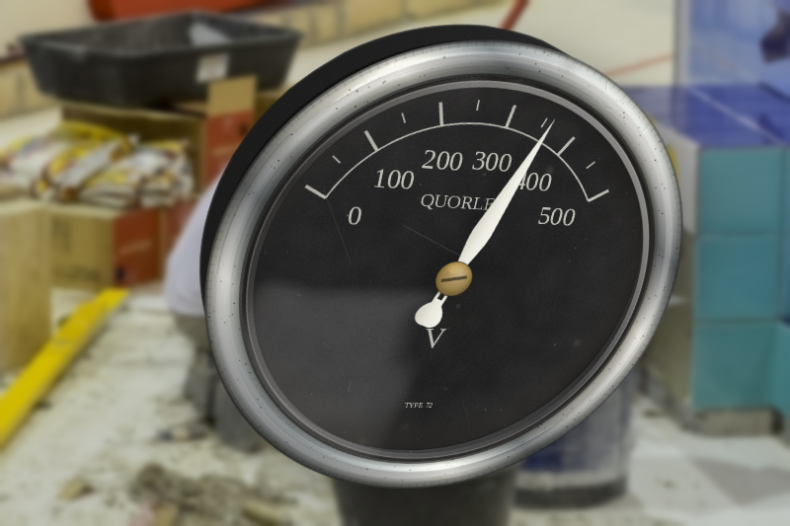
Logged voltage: 350 V
